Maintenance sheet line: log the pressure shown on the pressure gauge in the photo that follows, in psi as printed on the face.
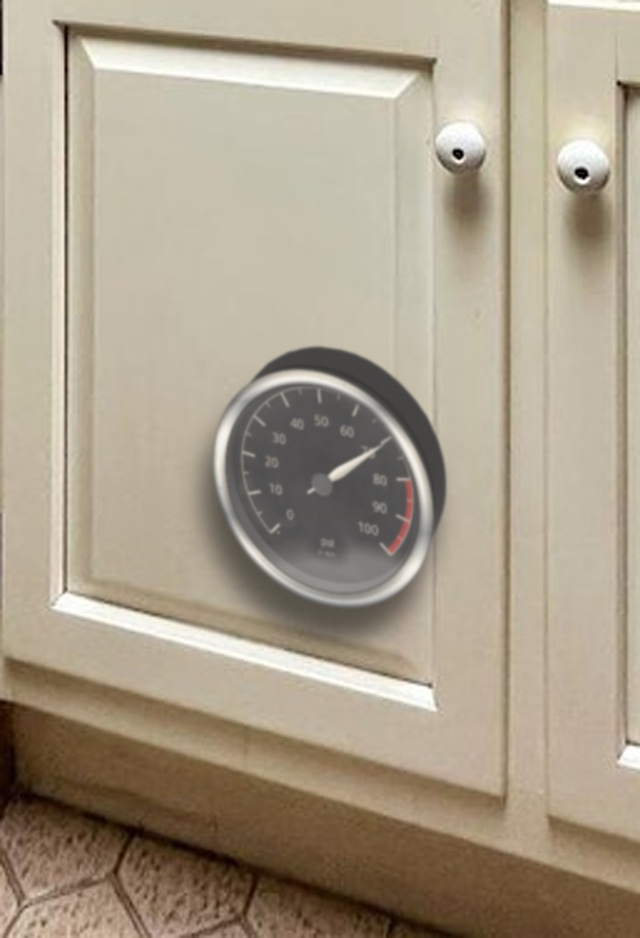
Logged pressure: 70 psi
